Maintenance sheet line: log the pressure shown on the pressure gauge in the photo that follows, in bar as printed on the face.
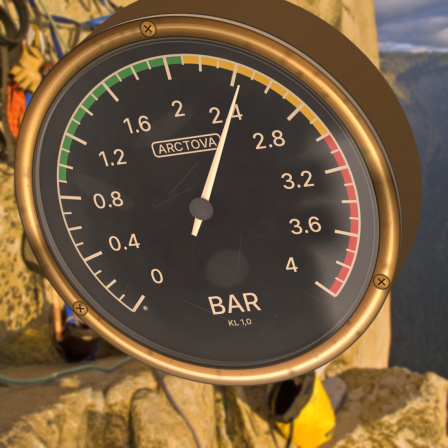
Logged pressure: 2.45 bar
